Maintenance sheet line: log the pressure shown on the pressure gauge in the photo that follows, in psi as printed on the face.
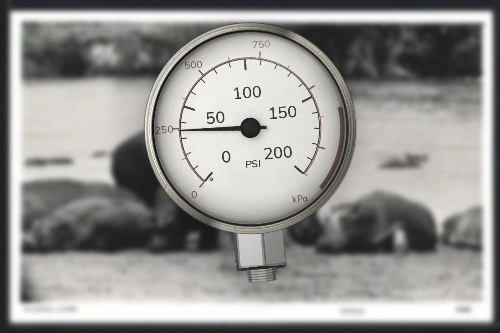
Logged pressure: 35 psi
